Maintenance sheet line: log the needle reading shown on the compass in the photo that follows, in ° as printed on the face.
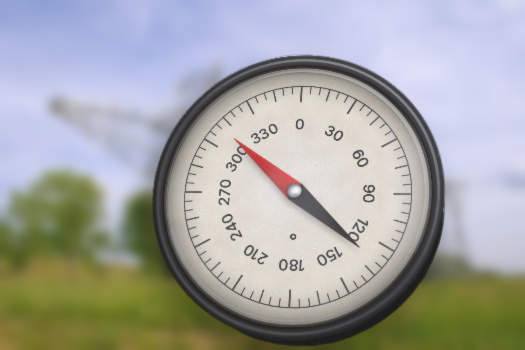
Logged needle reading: 310 °
